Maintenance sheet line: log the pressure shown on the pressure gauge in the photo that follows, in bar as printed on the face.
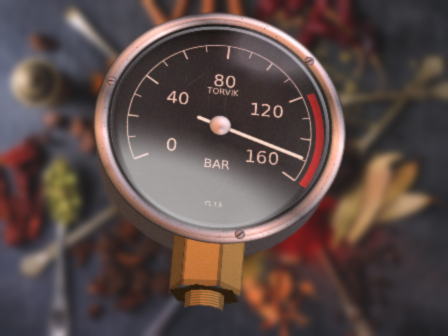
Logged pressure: 150 bar
